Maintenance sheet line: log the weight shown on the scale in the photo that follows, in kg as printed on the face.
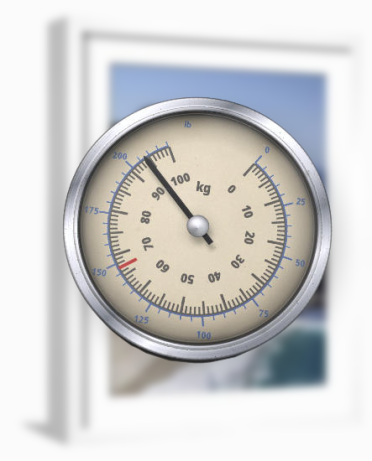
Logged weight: 94 kg
